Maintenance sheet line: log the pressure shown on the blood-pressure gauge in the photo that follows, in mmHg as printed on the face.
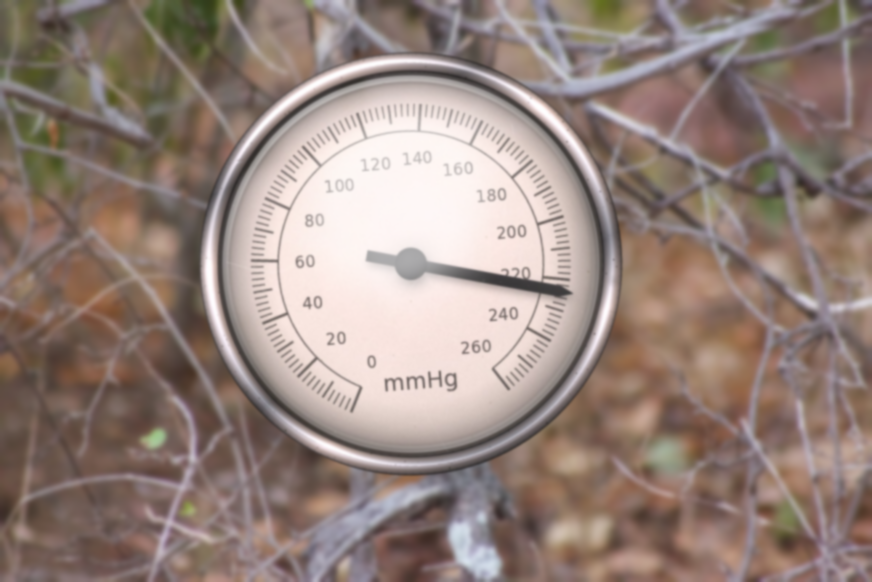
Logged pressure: 224 mmHg
